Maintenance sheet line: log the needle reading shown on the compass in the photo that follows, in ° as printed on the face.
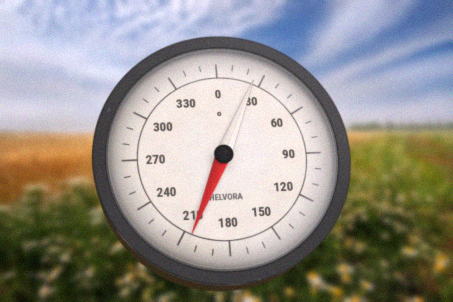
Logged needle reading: 205 °
